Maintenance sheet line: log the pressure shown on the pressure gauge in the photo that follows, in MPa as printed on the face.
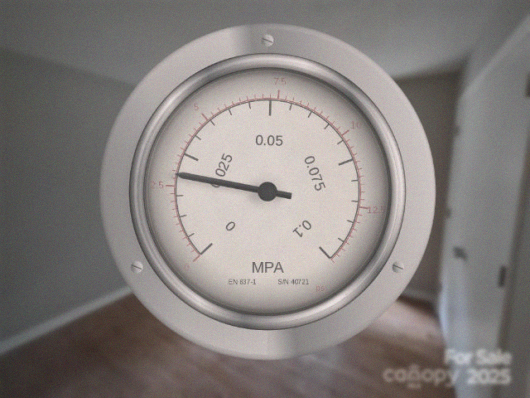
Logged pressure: 0.02 MPa
